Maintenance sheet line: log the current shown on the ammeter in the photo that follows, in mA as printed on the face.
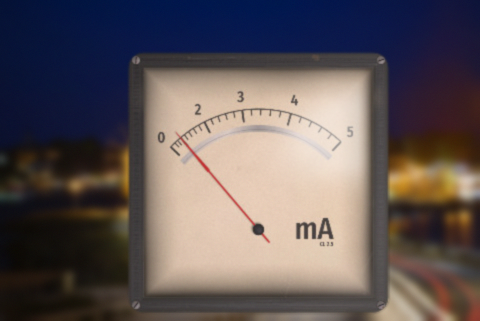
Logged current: 1 mA
